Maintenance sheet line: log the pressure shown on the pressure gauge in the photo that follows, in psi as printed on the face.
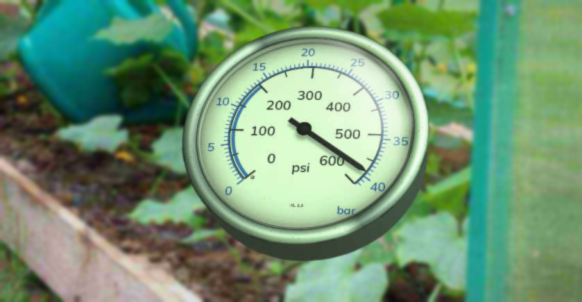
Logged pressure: 575 psi
